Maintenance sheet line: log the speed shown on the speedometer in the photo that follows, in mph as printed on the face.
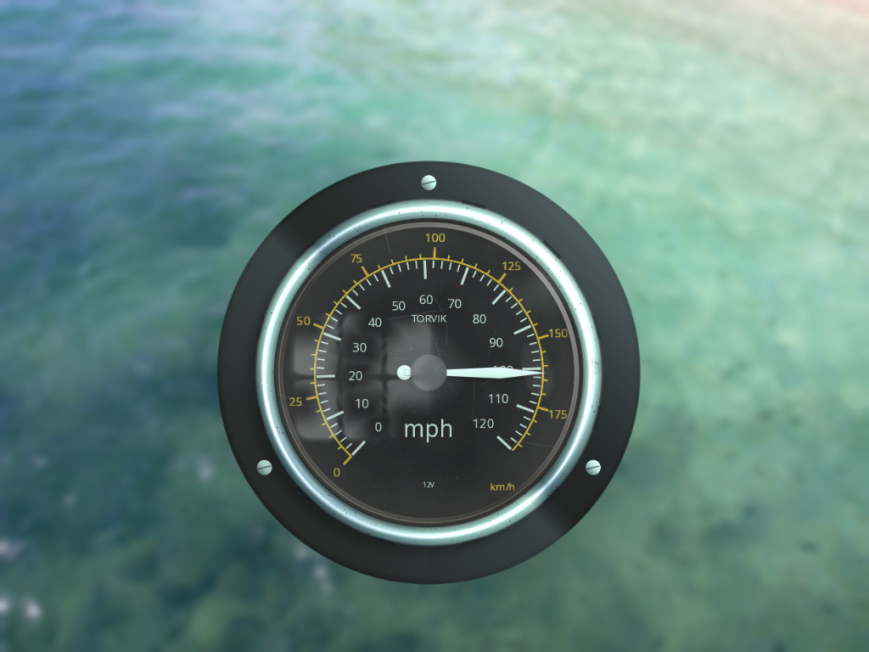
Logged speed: 101 mph
